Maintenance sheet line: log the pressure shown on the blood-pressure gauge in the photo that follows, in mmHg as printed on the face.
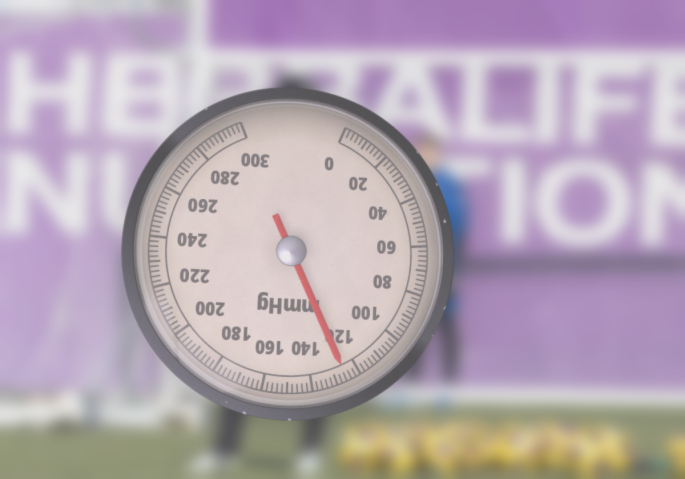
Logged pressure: 126 mmHg
